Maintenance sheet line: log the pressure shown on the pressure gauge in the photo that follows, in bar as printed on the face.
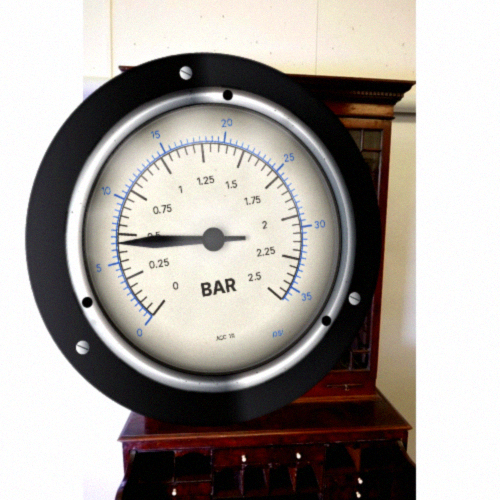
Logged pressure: 0.45 bar
